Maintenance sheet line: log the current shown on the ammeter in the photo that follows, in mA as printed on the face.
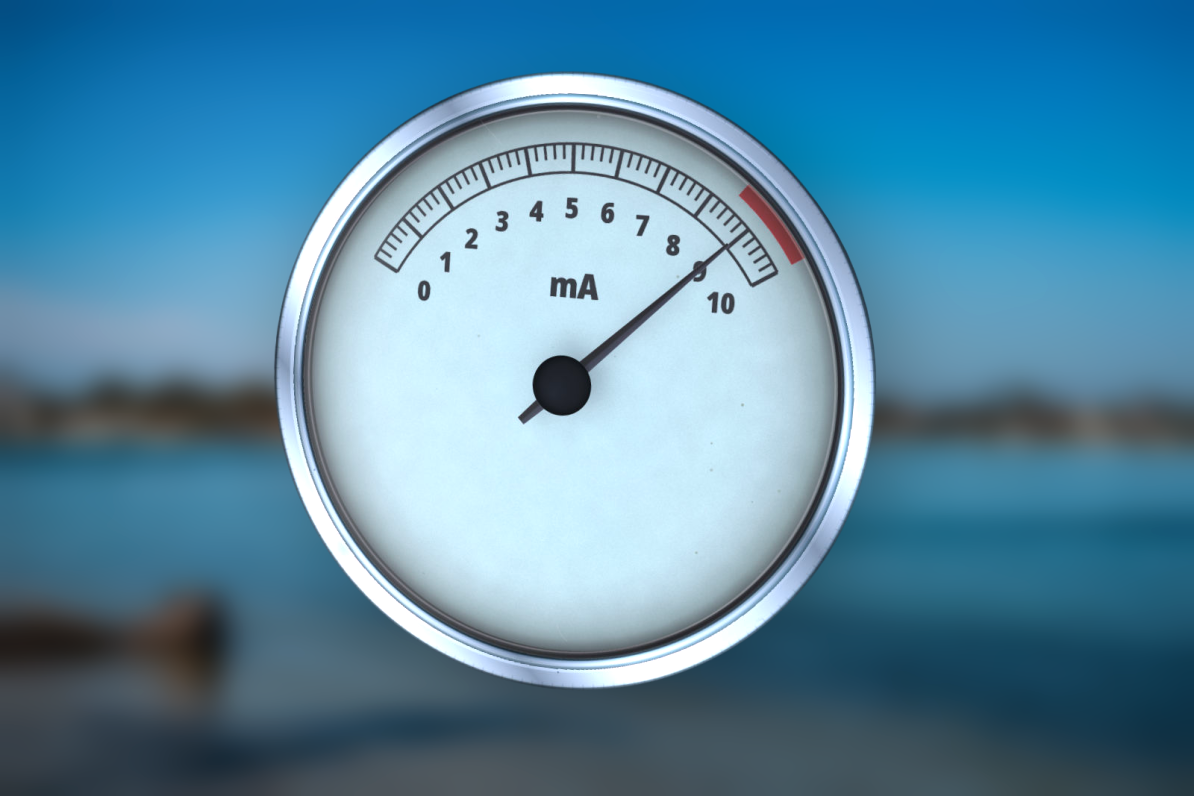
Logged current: 9 mA
